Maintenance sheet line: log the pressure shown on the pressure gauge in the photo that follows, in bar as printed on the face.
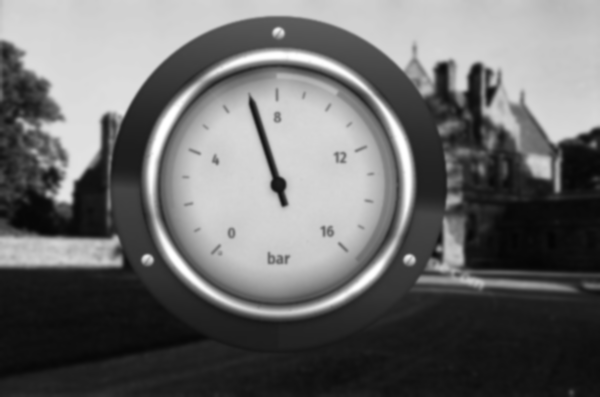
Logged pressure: 7 bar
